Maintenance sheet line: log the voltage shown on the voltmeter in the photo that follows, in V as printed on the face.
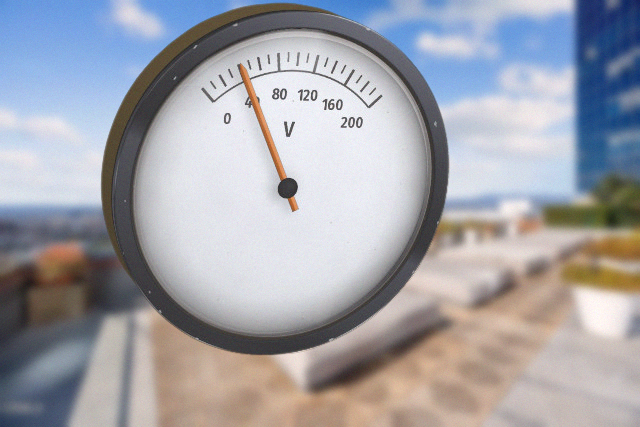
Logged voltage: 40 V
